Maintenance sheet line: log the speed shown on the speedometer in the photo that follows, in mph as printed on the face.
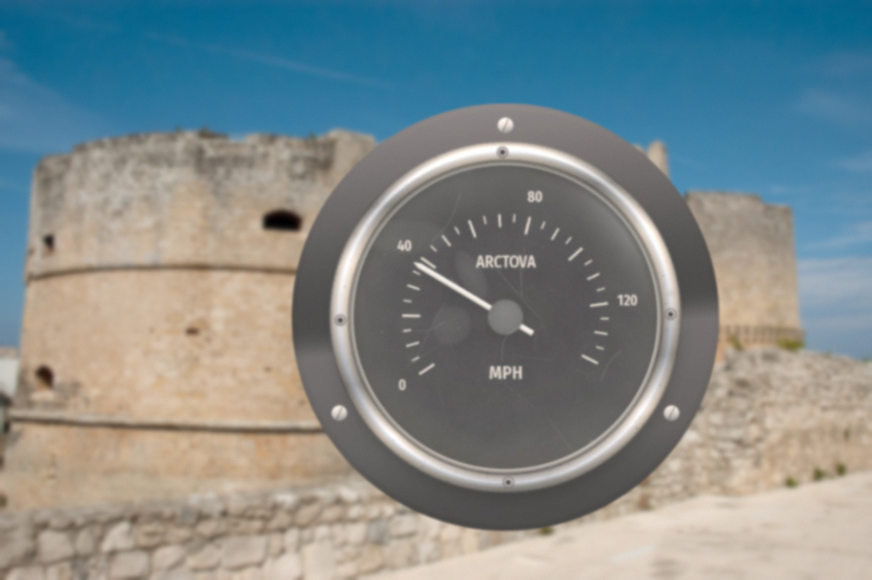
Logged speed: 37.5 mph
